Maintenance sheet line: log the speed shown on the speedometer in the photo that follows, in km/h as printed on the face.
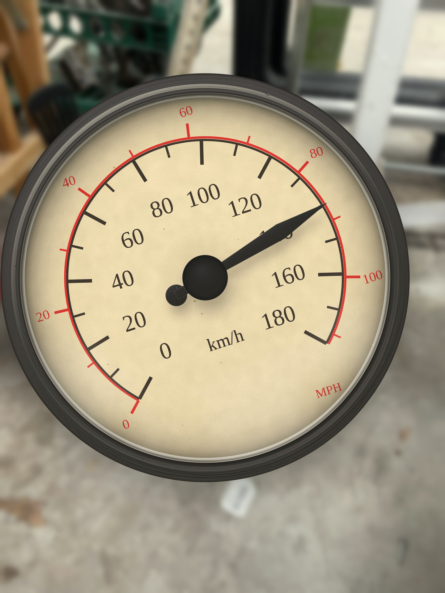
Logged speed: 140 km/h
